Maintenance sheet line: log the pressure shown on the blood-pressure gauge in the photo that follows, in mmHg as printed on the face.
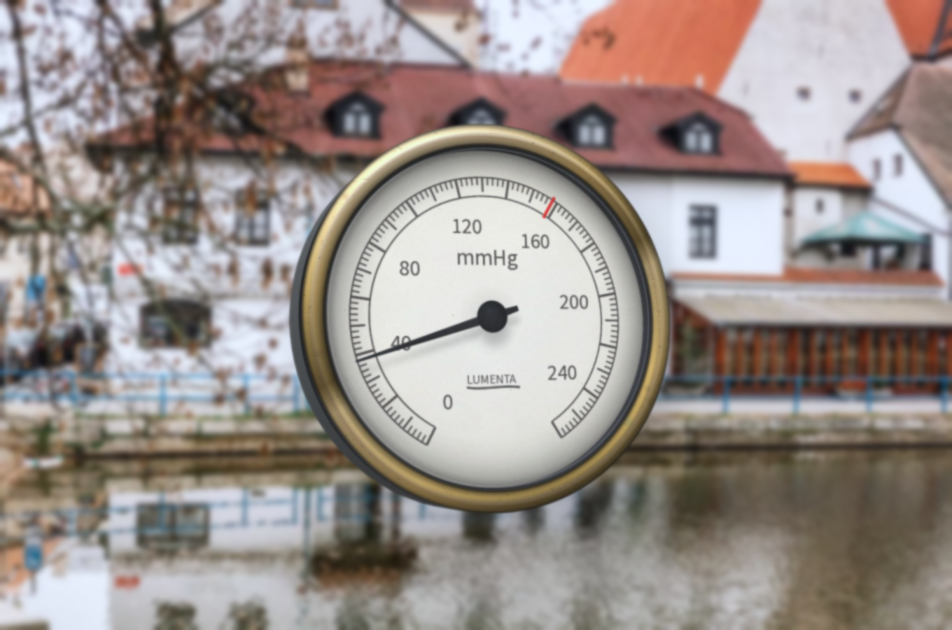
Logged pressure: 38 mmHg
